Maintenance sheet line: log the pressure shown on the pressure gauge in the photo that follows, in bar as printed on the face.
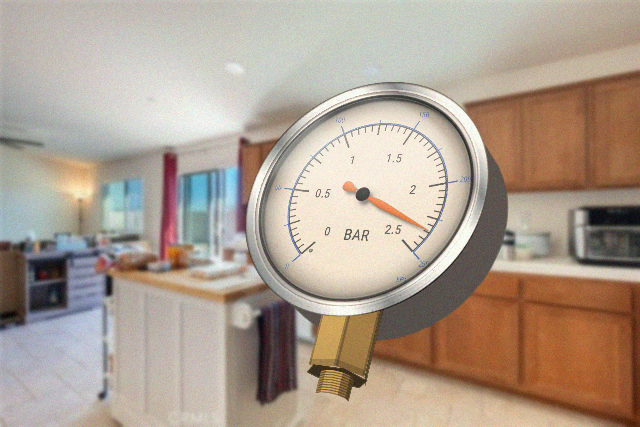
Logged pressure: 2.35 bar
